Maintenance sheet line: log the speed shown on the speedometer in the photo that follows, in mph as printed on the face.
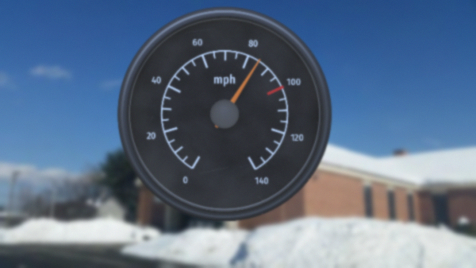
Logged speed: 85 mph
